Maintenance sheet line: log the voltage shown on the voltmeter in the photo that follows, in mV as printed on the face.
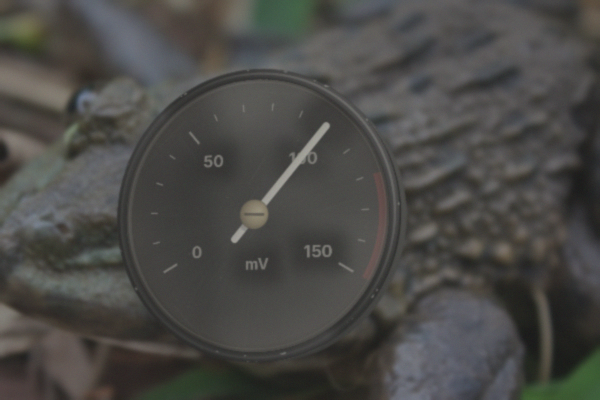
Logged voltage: 100 mV
